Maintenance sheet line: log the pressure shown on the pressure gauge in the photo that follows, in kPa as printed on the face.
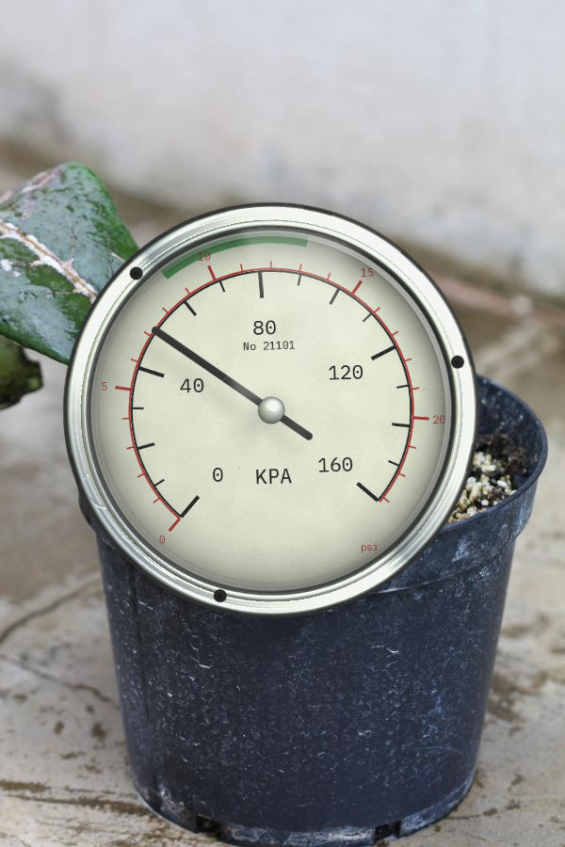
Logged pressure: 50 kPa
